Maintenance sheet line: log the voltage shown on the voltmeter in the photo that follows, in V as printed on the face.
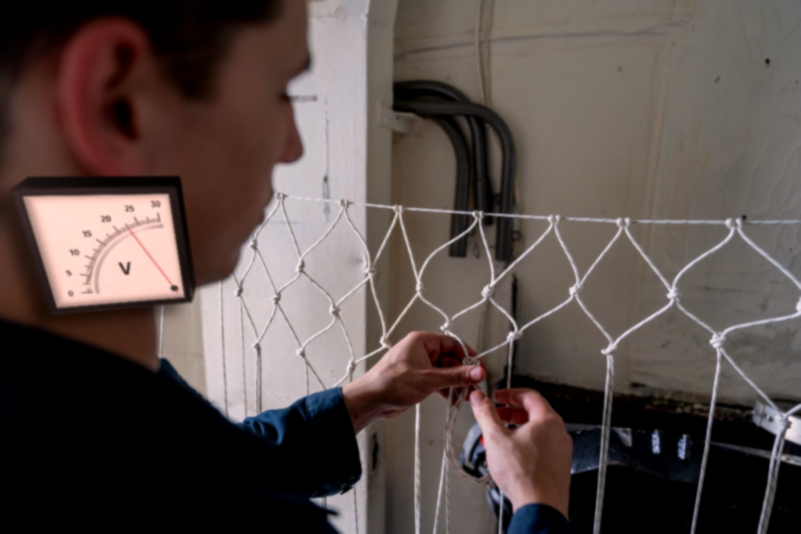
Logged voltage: 22.5 V
